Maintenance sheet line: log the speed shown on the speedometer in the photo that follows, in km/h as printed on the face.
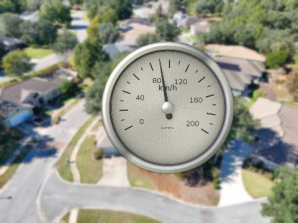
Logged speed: 90 km/h
